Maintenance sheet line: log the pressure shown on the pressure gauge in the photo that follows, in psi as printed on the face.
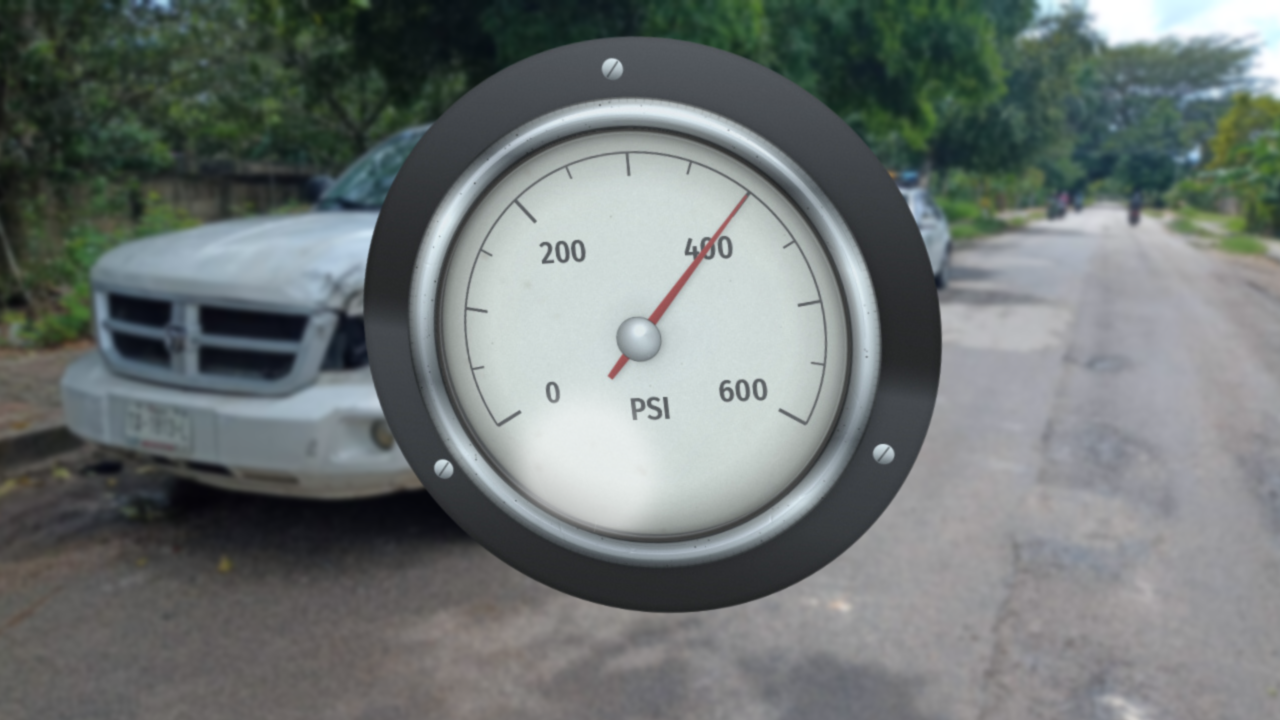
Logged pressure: 400 psi
